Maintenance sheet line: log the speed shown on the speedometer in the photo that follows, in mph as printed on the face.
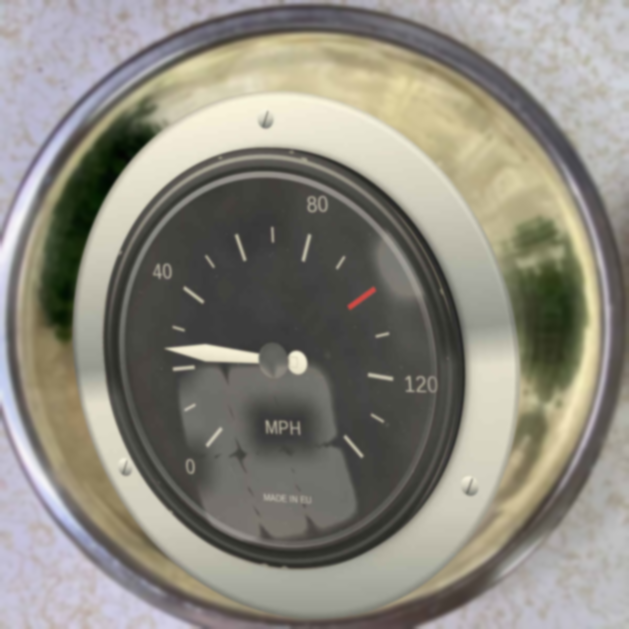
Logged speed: 25 mph
